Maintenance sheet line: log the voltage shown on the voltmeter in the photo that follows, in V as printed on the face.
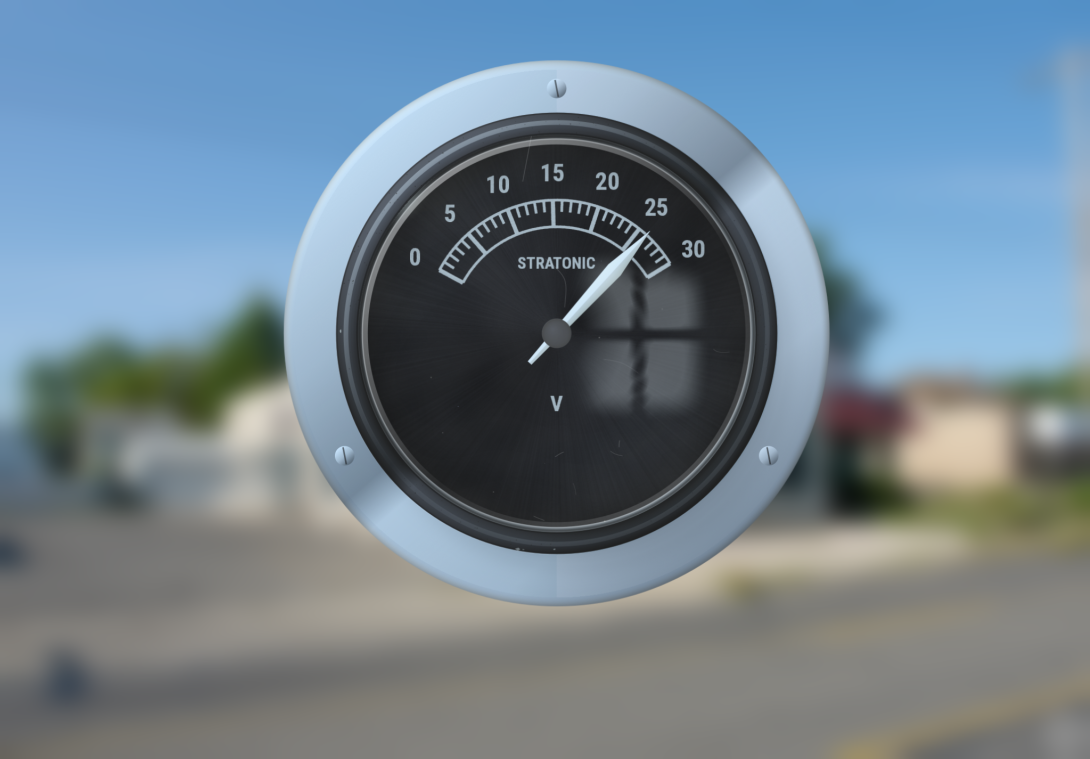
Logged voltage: 26 V
